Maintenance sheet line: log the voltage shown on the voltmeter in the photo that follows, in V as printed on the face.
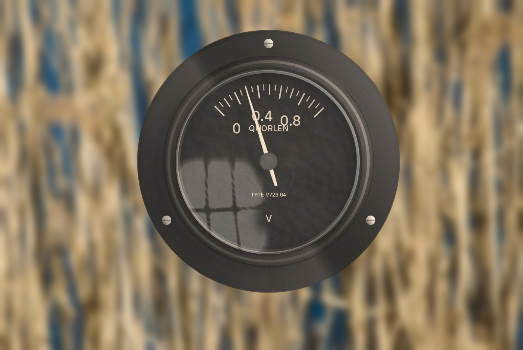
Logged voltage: 0.3 V
